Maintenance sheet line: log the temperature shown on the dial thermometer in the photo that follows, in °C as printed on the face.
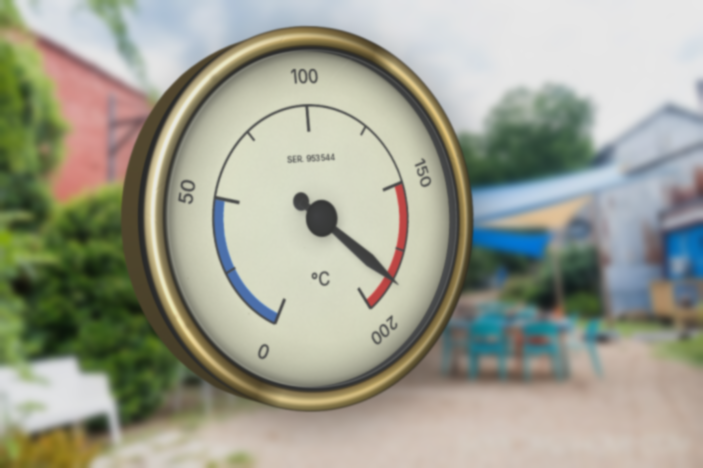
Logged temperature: 187.5 °C
